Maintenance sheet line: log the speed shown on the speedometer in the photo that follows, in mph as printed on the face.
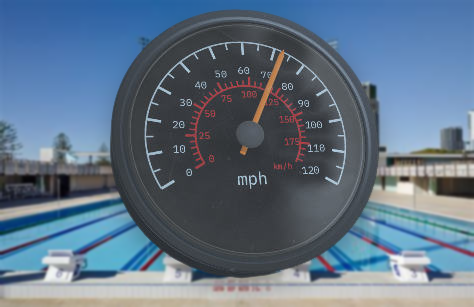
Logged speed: 72.5 mph
